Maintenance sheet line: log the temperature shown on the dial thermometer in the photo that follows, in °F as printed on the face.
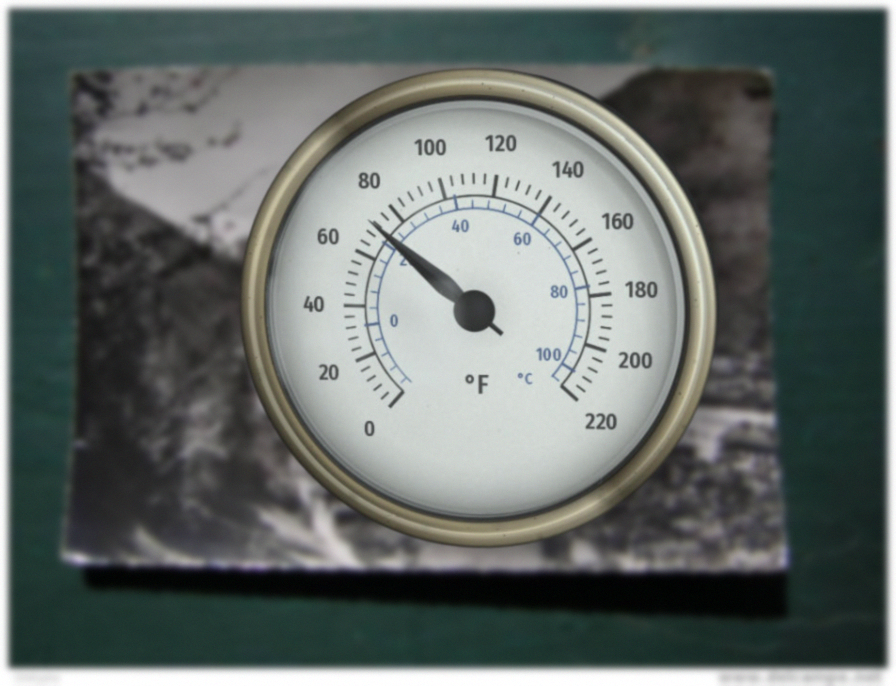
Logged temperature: 72 °F
